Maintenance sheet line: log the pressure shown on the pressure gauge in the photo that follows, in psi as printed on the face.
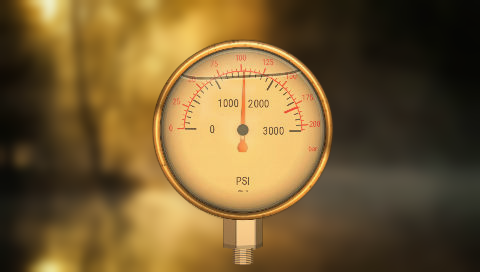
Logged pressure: 1500 psi
